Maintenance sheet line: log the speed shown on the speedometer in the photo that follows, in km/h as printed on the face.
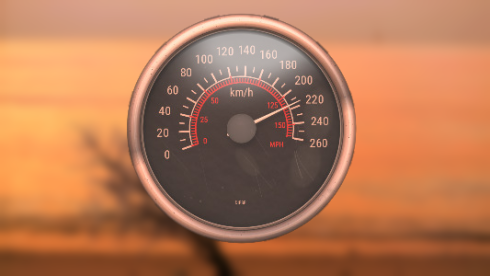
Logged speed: 215 km/h
